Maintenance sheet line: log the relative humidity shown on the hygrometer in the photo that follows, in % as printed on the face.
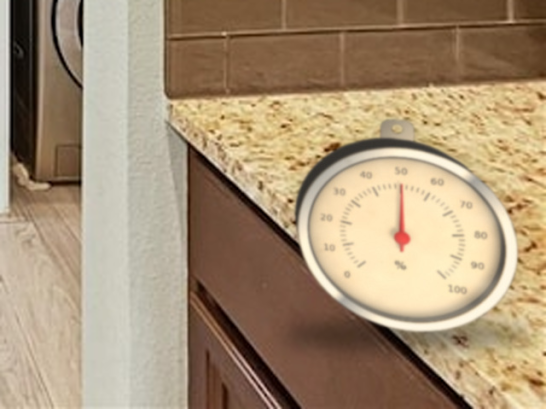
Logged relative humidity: 50 %
